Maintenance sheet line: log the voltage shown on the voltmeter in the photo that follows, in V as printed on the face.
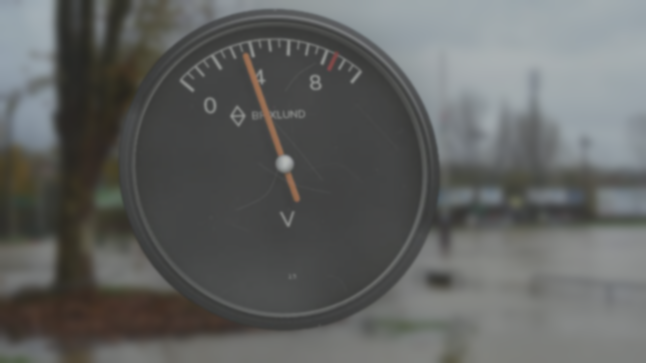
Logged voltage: 3.5 V
